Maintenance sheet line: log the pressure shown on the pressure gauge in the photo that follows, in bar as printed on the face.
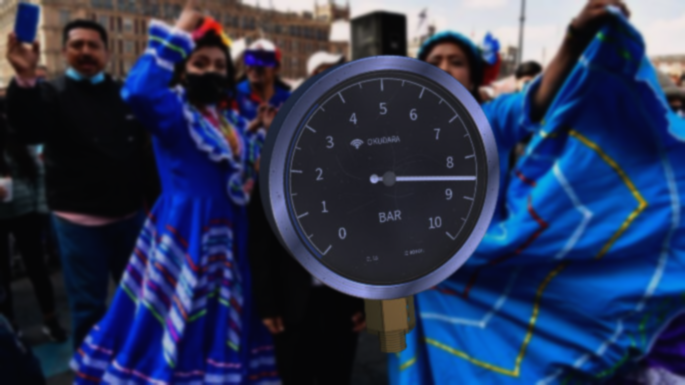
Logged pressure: 8.5 bar
